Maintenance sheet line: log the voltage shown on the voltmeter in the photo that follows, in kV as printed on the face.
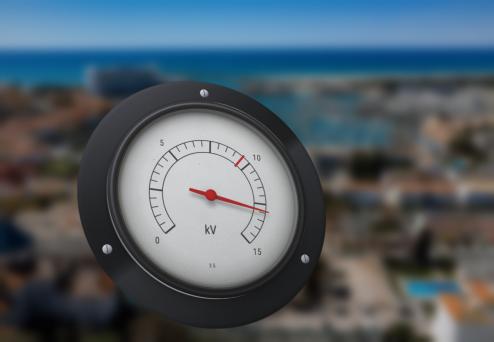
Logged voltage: 13 kV
